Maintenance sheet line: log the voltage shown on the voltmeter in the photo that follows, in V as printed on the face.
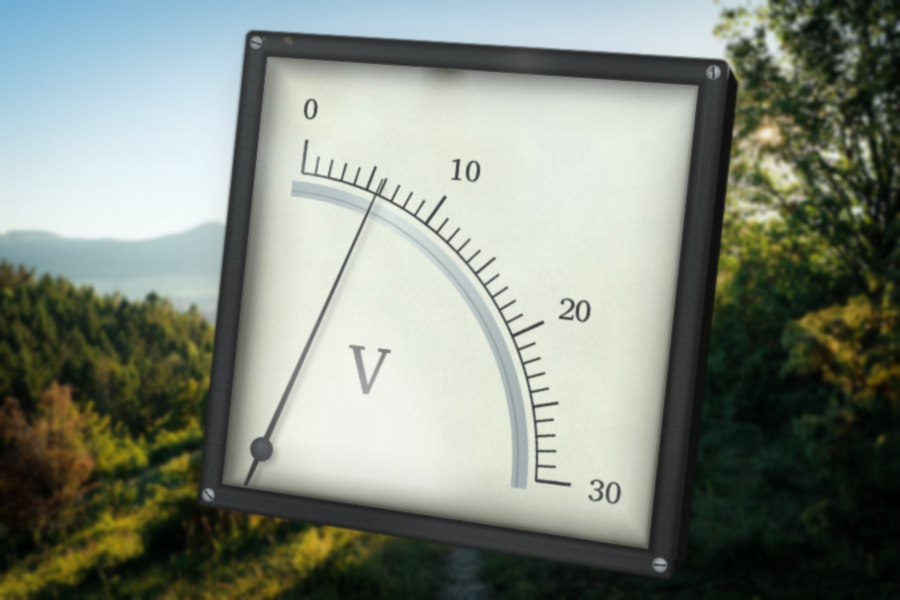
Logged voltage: 6 V
